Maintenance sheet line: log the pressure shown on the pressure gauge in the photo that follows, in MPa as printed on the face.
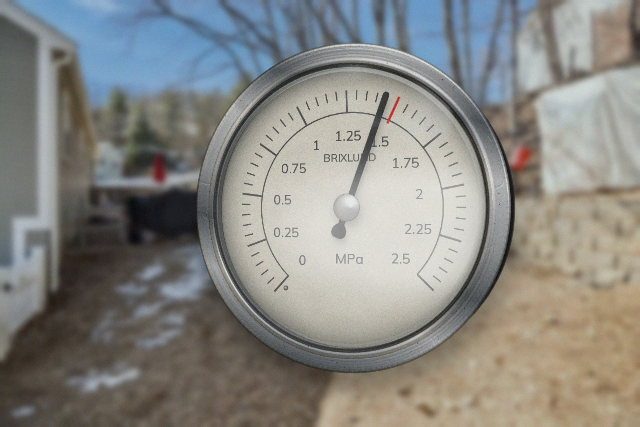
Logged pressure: 1.45 MPa
